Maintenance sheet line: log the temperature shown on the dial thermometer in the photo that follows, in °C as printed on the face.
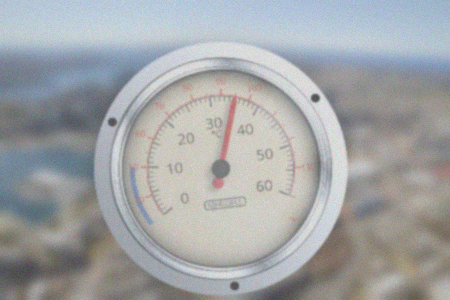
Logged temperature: 35 °C
